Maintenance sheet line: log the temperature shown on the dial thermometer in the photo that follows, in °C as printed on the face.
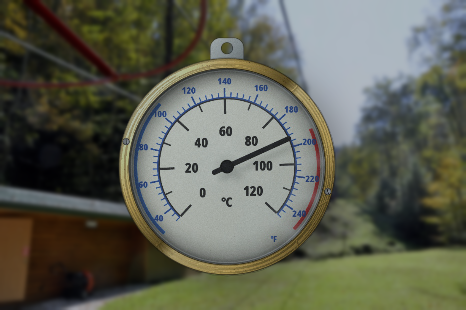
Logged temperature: 90 °C
